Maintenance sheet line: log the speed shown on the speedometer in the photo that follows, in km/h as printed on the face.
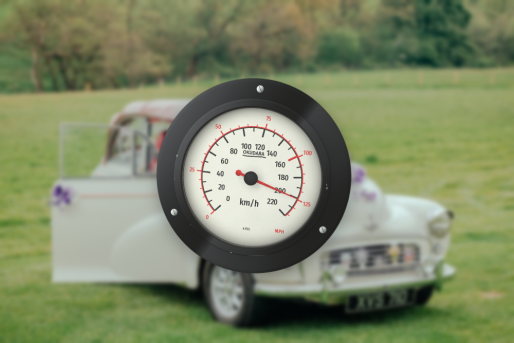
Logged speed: 200 km/h
